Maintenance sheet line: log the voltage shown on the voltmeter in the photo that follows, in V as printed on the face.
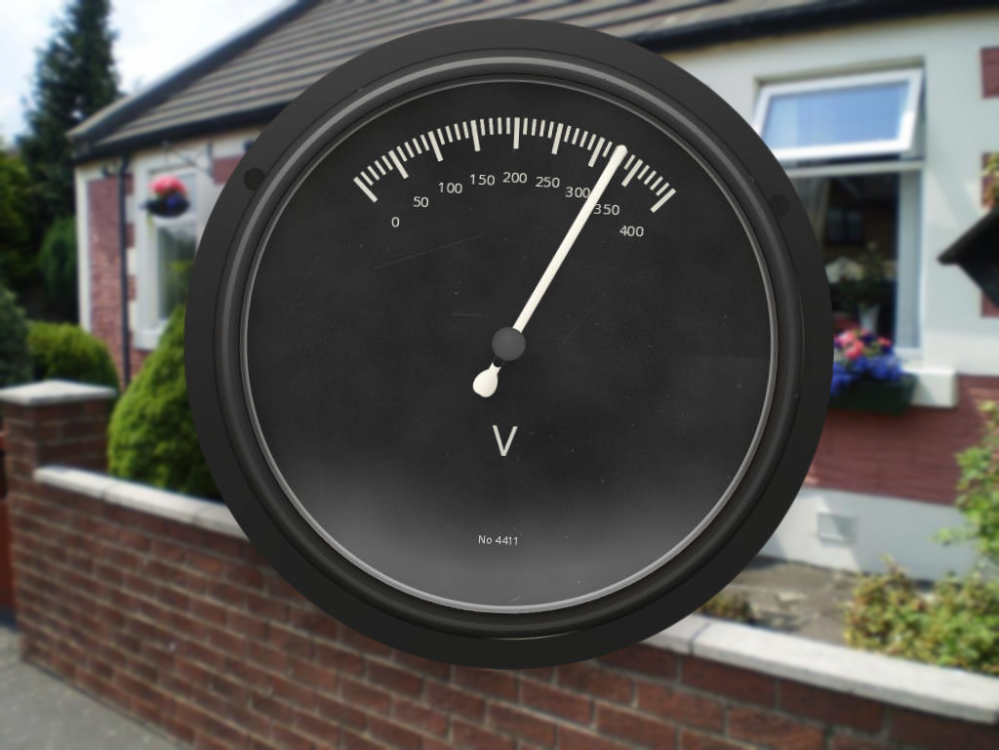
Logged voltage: 325 V
